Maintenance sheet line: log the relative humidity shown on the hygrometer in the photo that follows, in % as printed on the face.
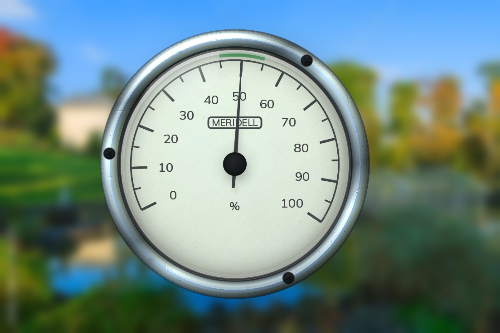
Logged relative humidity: 50 %
